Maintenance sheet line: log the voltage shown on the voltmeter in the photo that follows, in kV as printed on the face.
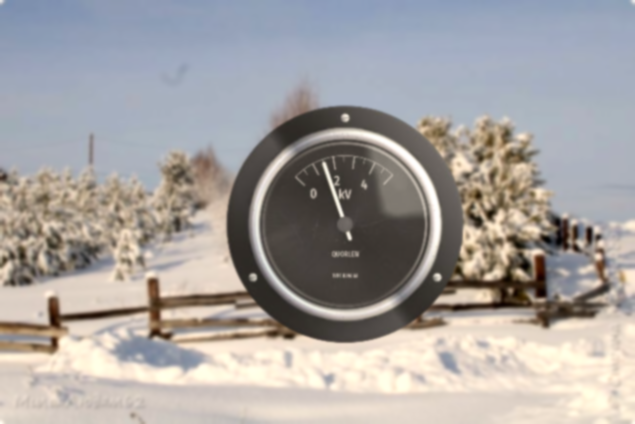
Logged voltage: 1.5 kV
